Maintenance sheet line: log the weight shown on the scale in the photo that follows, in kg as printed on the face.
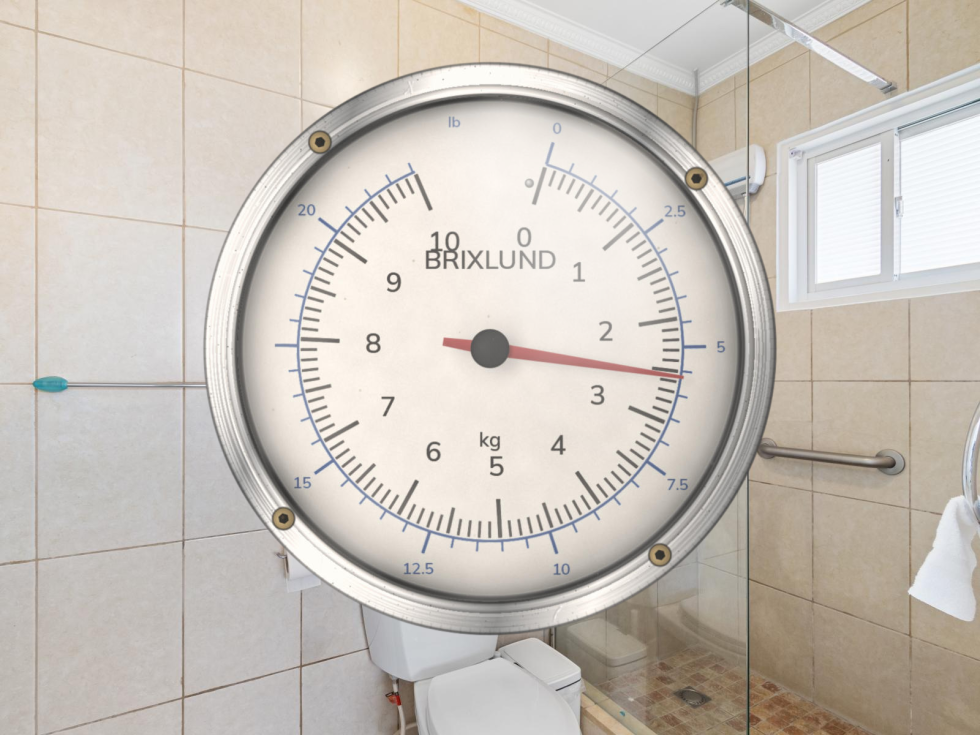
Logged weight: 2.55 kg
